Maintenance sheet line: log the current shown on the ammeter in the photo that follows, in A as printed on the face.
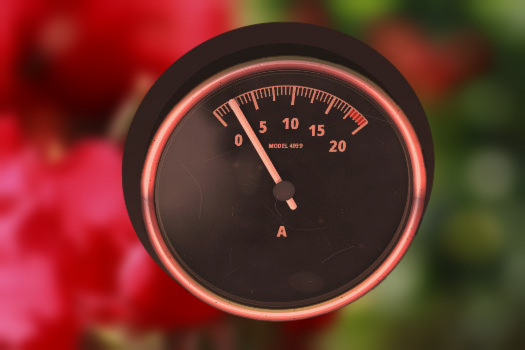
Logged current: 2.5 A
